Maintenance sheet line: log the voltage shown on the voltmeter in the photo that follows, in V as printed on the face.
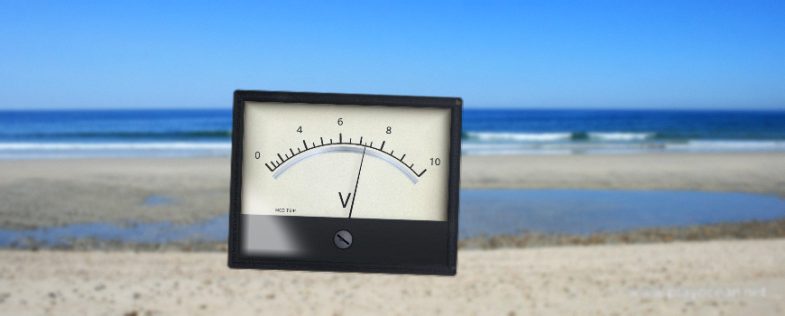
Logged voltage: 7.25 V
